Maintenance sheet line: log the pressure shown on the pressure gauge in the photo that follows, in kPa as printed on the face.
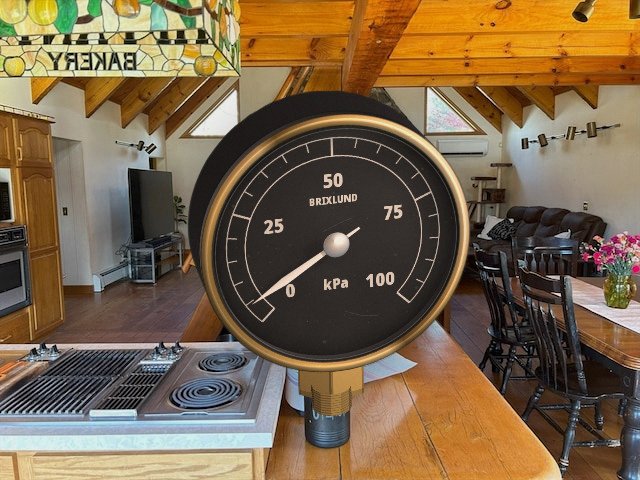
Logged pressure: 5 kPa
